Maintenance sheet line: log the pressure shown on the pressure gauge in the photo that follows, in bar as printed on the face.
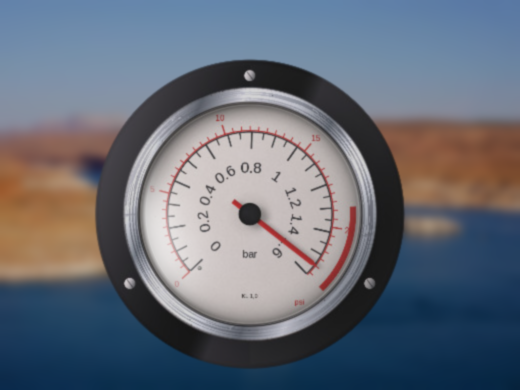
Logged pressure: 1.55 bar
